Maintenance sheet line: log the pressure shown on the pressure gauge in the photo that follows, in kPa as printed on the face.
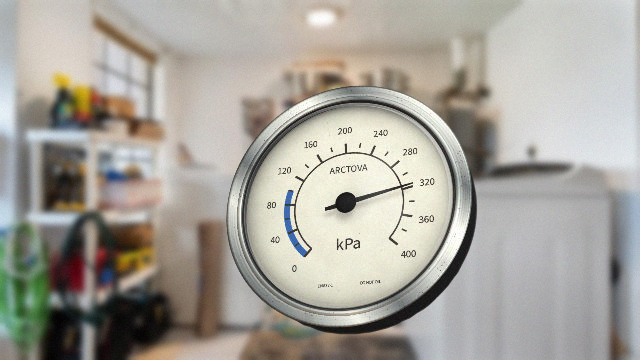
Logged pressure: 320 kPa
